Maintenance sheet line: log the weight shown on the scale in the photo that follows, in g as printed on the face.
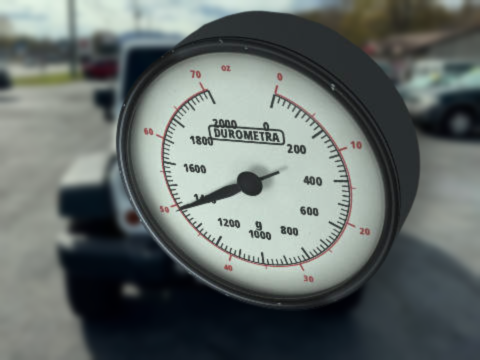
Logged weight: 1400 g
